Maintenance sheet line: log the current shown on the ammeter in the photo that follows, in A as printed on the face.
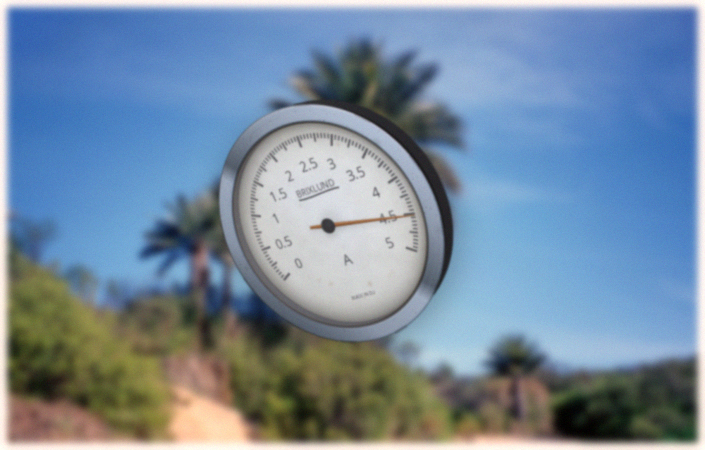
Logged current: 4.5 A
